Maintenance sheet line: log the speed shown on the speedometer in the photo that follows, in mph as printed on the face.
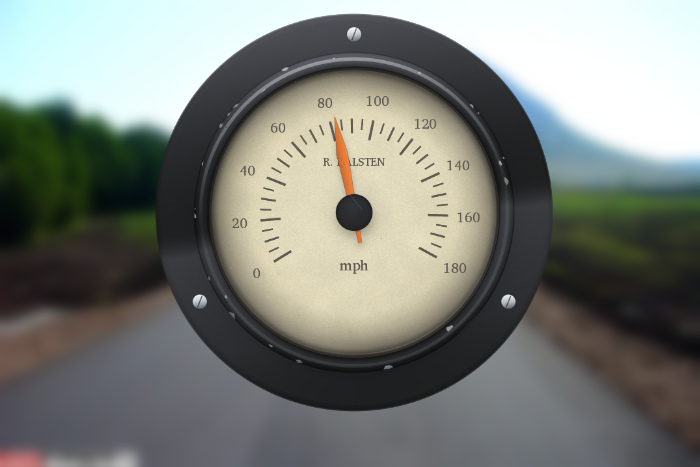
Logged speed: 82.5 mph
